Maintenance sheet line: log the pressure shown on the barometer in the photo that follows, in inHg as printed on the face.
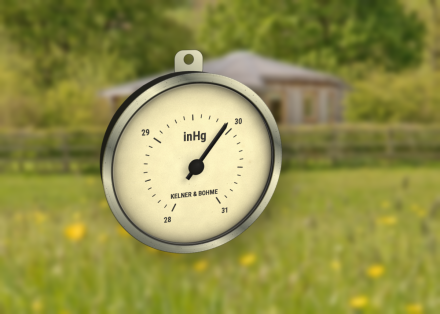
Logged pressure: 29.9 inHg
